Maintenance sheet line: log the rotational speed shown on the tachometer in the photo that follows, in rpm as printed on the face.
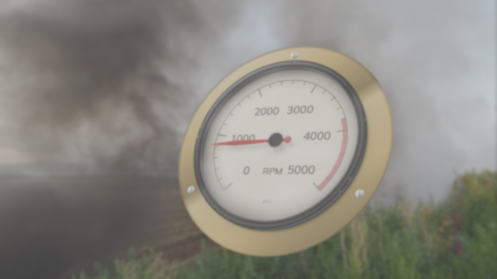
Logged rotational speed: 800 rpm
